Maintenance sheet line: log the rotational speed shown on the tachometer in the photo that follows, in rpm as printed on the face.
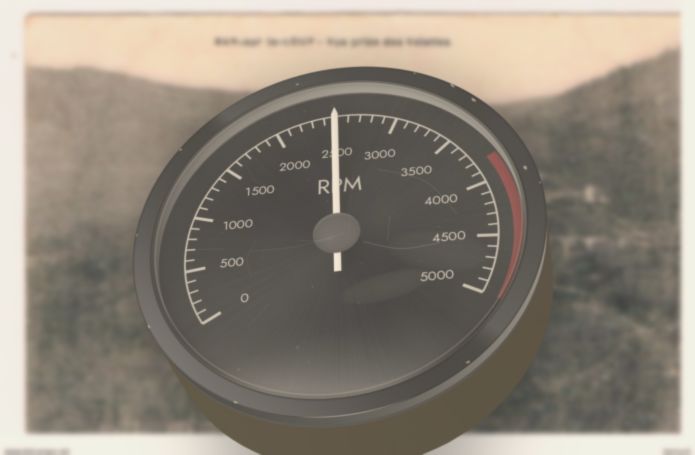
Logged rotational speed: 2500 rpm
